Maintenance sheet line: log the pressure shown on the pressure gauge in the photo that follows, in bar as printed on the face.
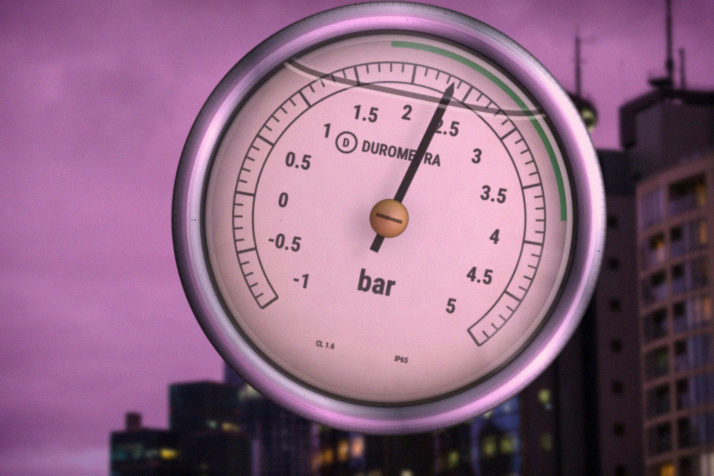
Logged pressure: 2.35 bar
